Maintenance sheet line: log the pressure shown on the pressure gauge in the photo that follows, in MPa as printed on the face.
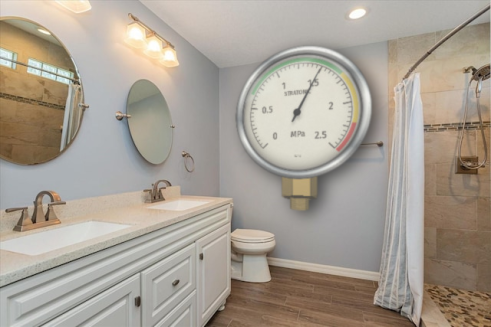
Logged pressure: 1.5 MPa
